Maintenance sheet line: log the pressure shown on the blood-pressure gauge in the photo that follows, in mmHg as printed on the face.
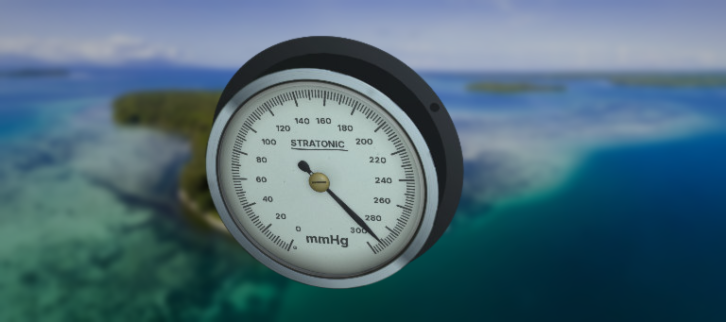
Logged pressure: 290 mmHg
